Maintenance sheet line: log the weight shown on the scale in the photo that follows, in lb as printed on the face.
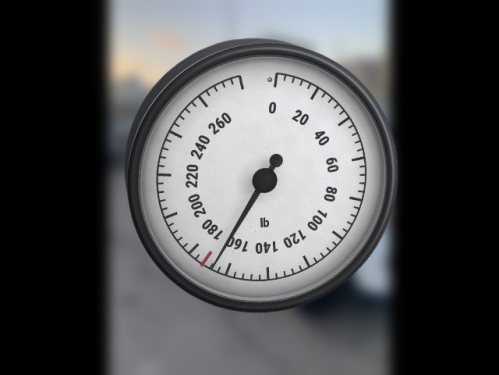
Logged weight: 168 lb
